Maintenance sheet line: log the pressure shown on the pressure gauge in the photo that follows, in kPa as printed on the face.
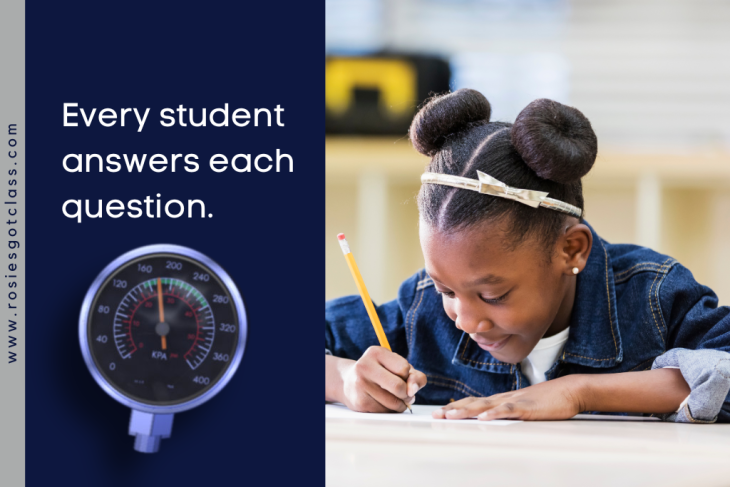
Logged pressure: 180 kPa
